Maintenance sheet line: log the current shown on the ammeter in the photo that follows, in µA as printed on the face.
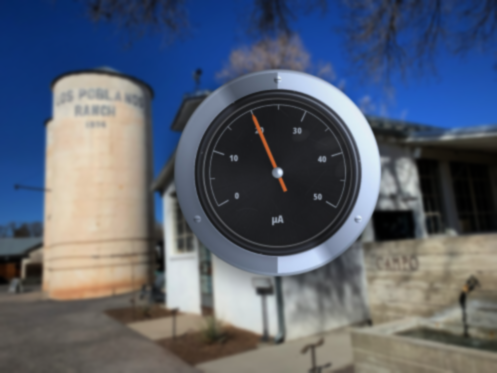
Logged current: 20 µA
